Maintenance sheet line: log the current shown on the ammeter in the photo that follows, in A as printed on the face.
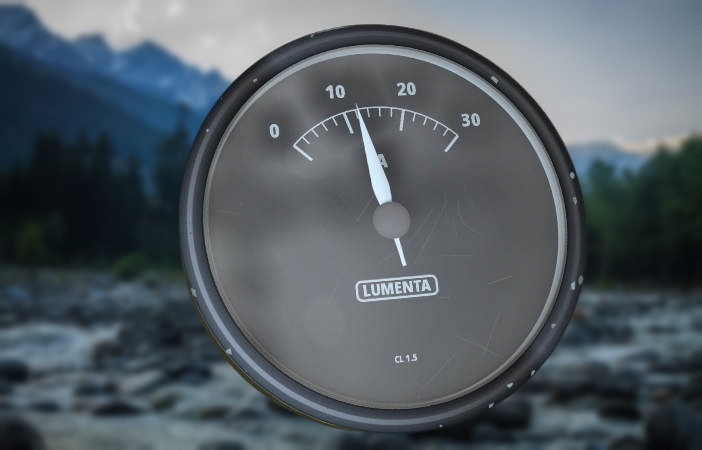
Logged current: 12 A
